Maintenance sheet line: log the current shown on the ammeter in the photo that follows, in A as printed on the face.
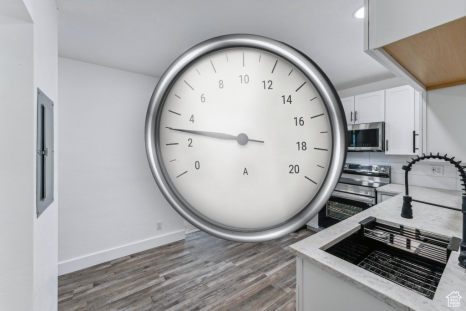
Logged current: 3 A
